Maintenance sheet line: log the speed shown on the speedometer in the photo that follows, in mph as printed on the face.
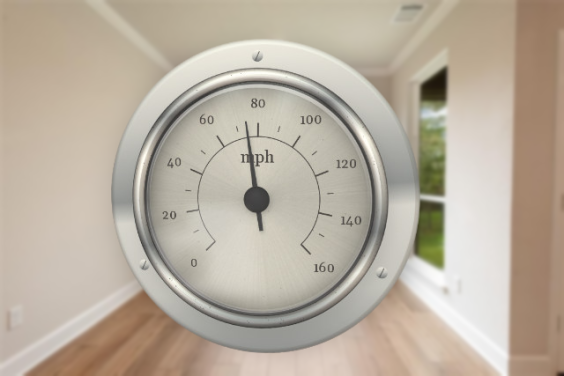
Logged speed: 75 mph
